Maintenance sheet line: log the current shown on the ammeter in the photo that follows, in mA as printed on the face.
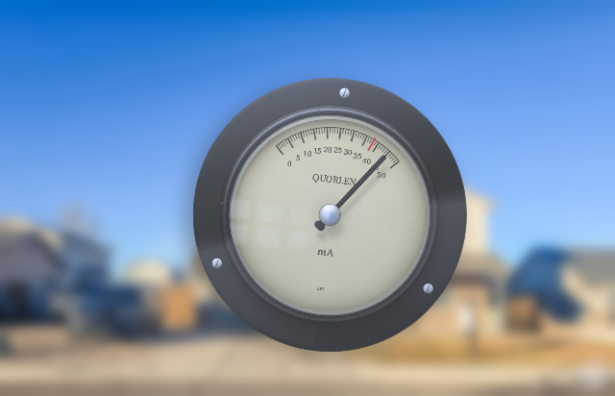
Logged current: 45 mA
